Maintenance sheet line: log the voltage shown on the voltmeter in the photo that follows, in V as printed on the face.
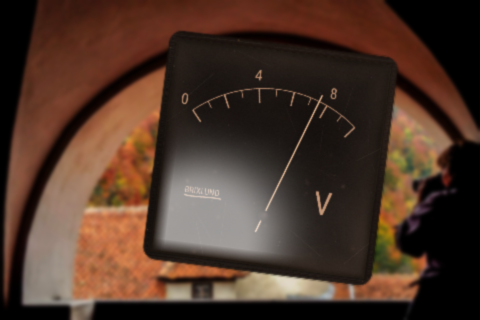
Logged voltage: 7.5 V
